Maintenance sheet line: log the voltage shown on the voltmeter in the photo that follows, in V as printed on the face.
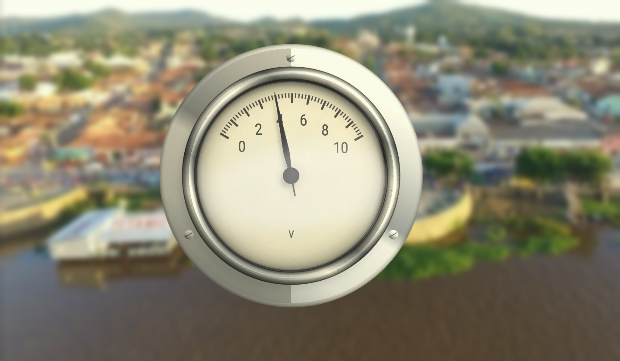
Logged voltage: 4 V
